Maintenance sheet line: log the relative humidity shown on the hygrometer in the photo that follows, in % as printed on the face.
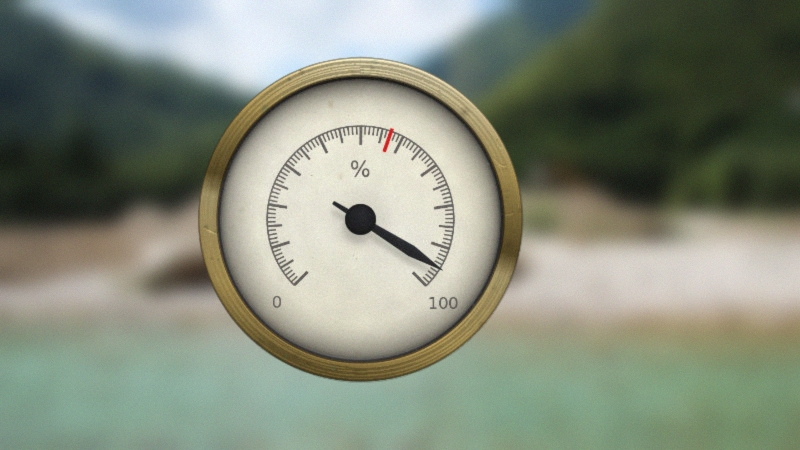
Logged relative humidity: 95 %
